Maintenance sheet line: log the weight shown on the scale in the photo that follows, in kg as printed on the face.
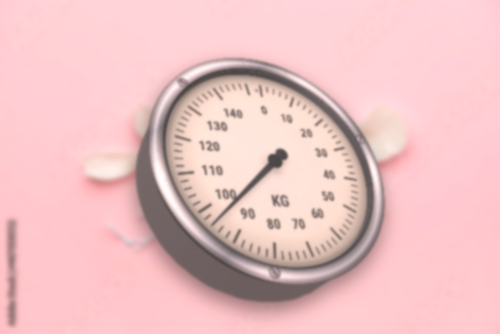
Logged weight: 96 kg
